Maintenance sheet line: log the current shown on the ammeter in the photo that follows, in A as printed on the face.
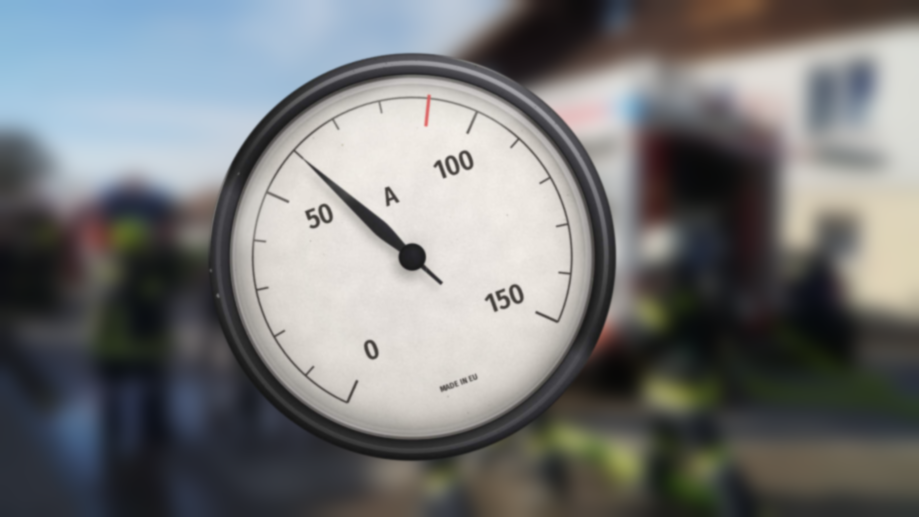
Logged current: 60 A
